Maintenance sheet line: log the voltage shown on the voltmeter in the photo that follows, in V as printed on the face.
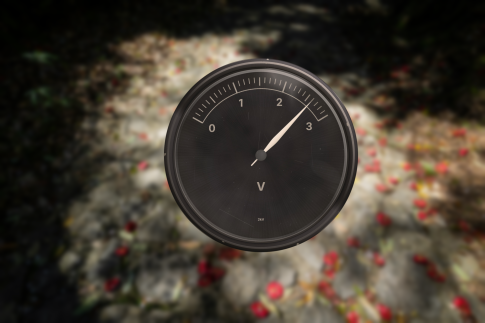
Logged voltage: 2.6 V
